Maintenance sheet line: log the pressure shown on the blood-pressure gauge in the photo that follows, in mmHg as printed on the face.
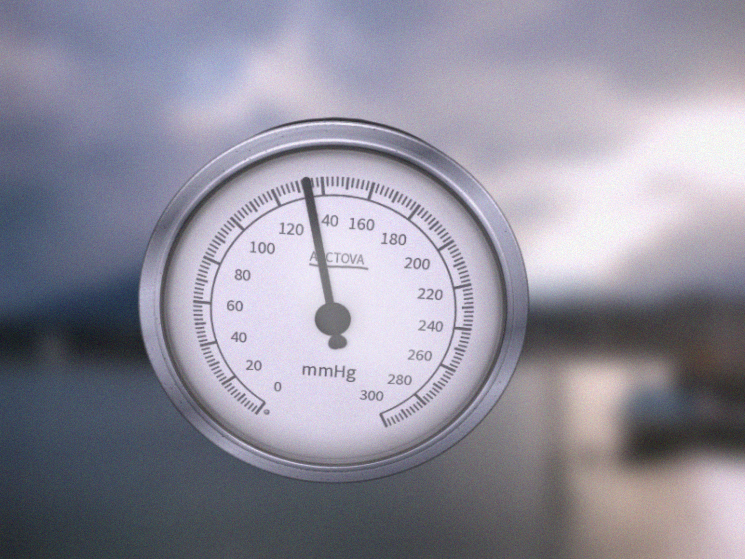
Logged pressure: 134 mmHg
